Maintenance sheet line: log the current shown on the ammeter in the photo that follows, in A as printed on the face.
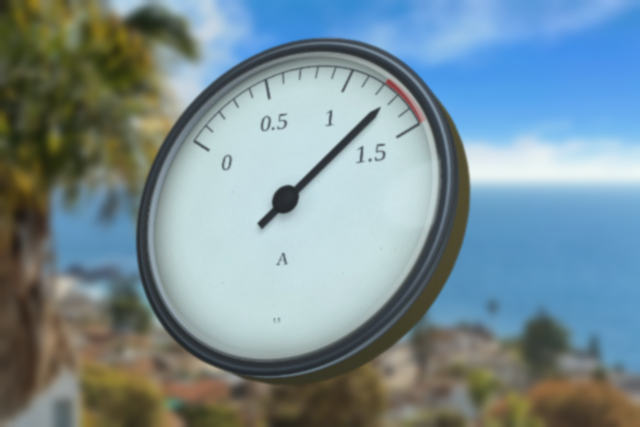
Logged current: 1.3 A
